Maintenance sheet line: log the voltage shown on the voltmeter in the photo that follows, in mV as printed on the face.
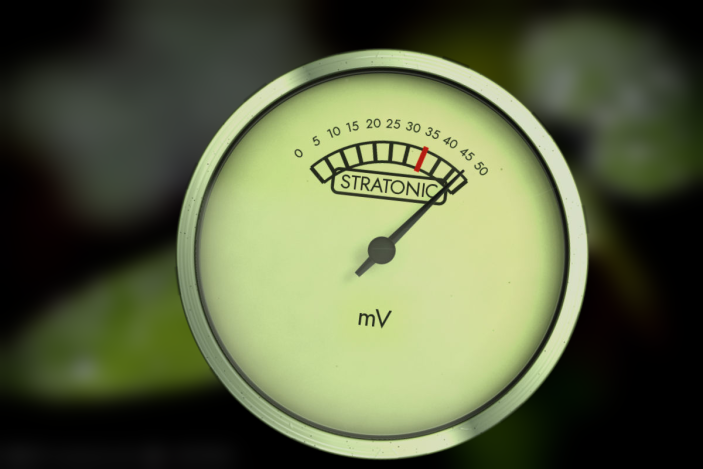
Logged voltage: 47.5 mV
